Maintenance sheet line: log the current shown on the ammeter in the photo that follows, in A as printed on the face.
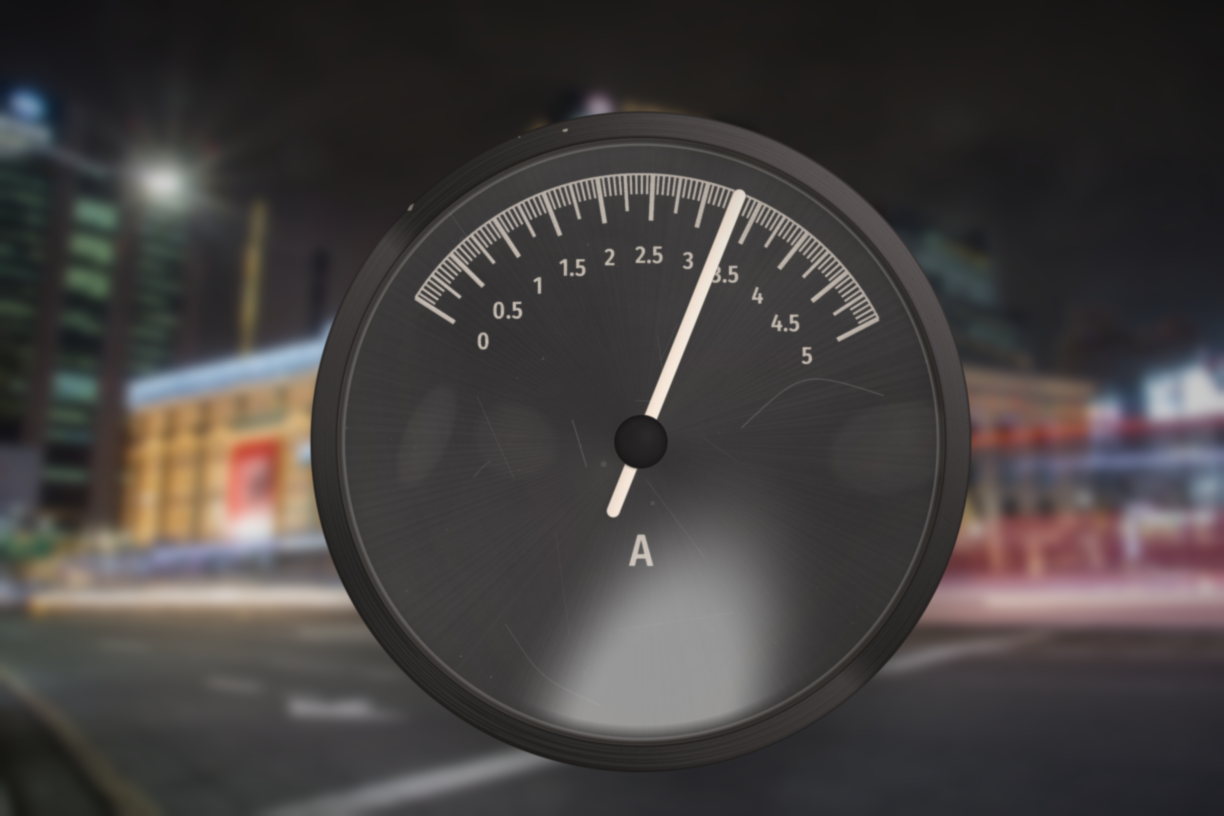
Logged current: 3.3 A
